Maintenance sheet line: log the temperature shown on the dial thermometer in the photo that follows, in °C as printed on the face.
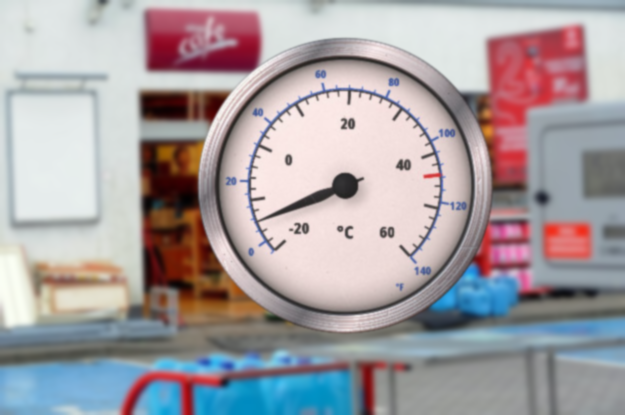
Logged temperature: -14 °C
